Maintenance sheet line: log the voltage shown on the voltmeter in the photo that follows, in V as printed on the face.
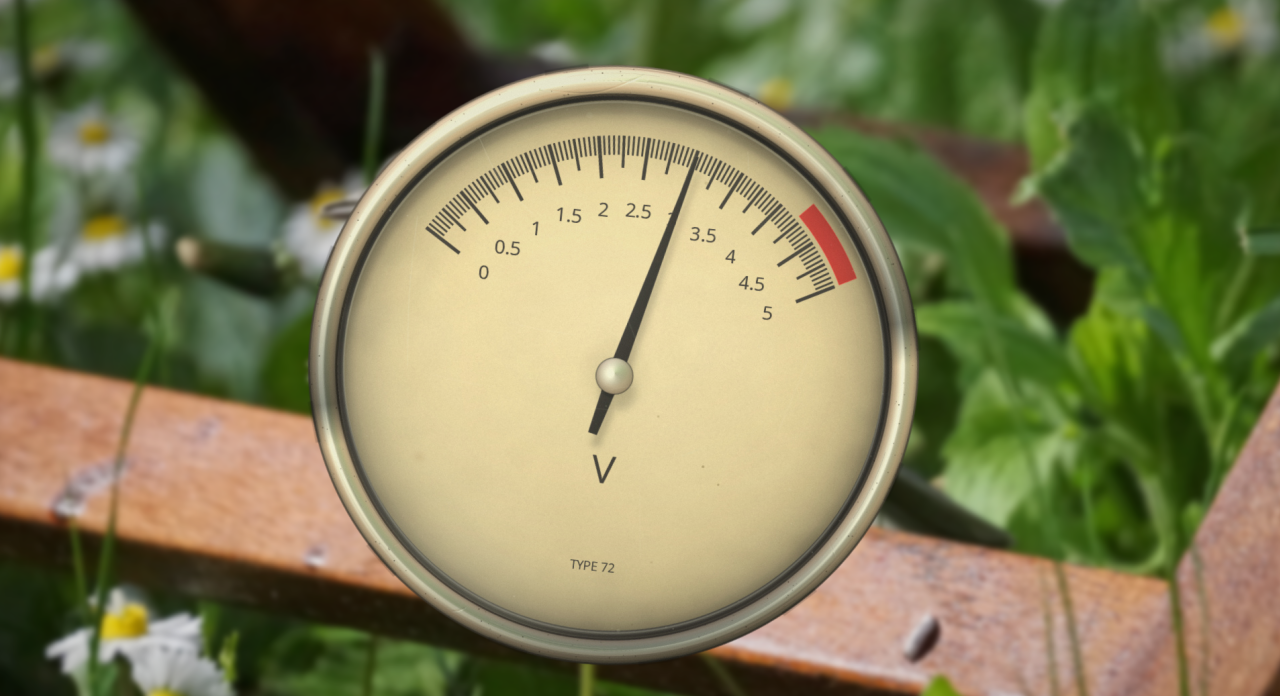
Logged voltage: 3 V
